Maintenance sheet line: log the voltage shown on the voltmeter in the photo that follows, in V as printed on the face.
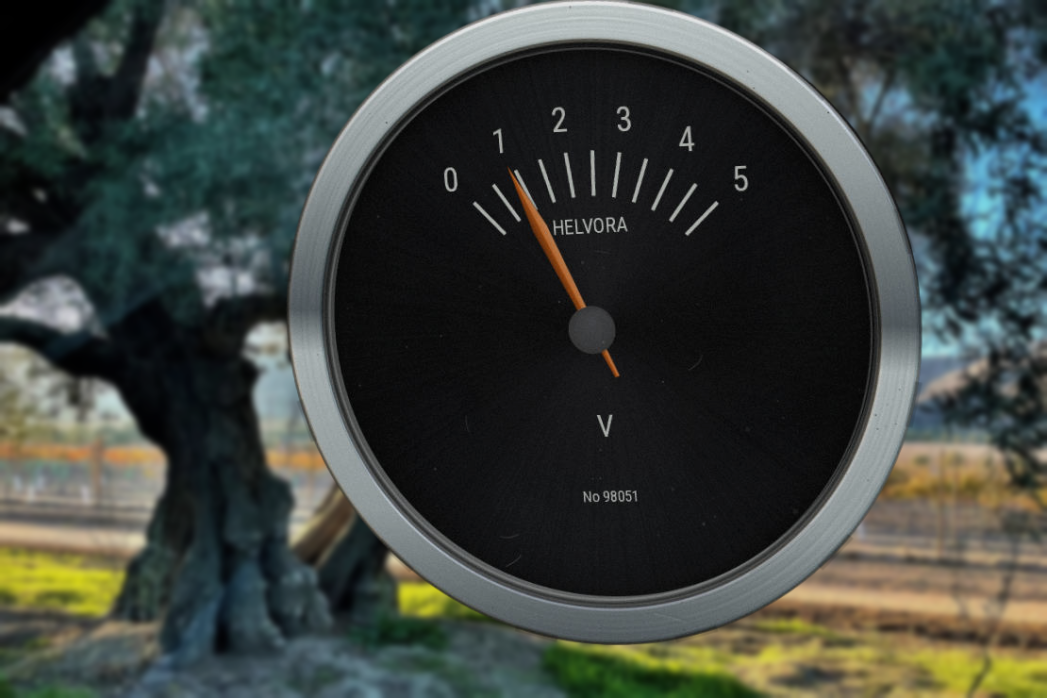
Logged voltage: 1 V
